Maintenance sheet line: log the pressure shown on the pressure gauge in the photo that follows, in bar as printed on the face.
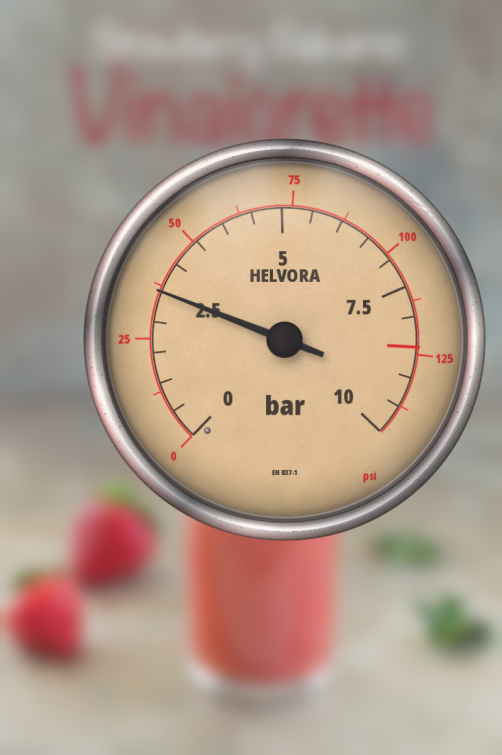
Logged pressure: 2.5 bar
